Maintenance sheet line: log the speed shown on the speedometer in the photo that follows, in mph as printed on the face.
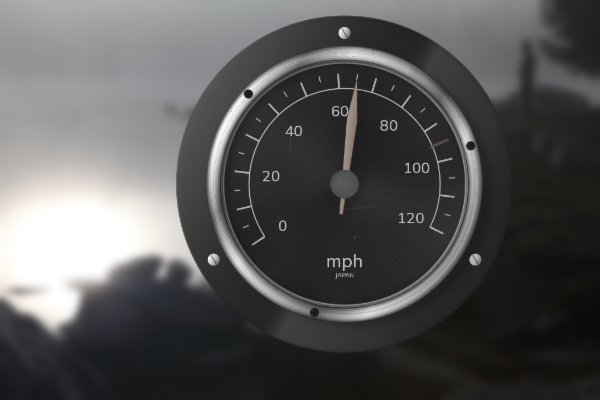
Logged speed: 65 mph
